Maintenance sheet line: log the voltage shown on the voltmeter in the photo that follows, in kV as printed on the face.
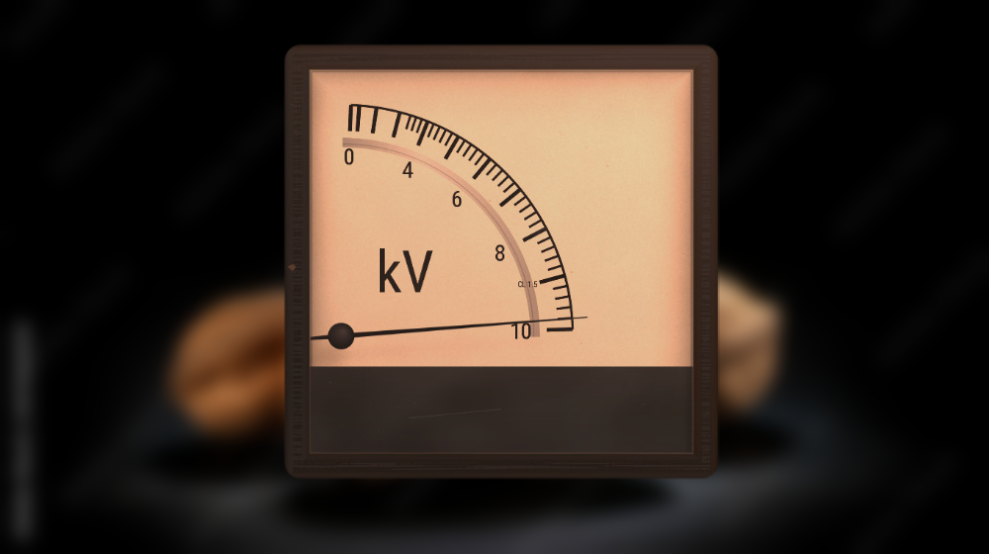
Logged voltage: 9.8 kV
